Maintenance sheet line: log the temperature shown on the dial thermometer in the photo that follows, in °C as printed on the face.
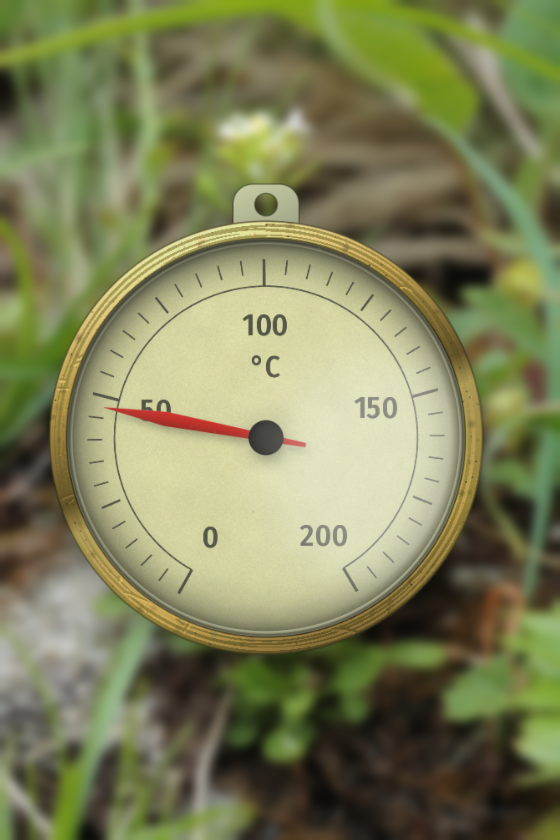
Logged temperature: 47.5 °C
